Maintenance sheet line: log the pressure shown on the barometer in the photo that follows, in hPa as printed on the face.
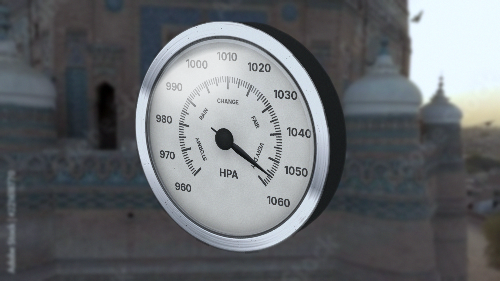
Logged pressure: 1055 hPa
